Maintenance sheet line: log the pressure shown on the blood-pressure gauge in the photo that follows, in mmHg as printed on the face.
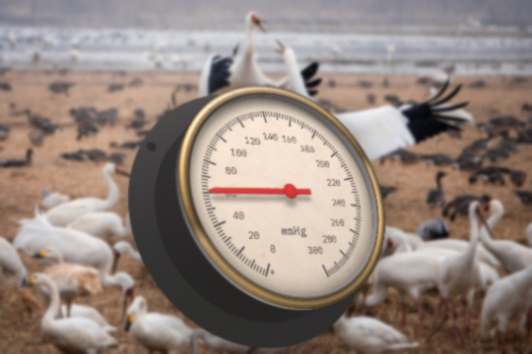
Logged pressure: 60 mmHg
